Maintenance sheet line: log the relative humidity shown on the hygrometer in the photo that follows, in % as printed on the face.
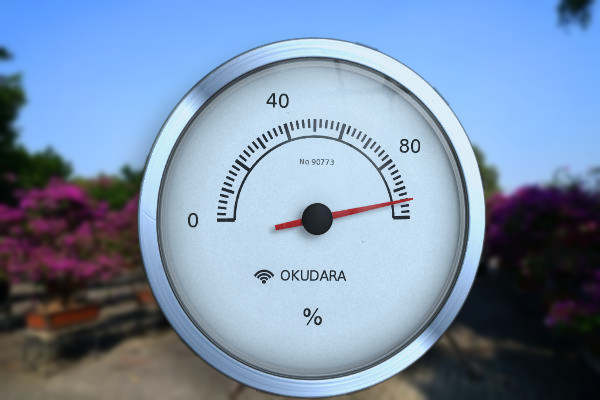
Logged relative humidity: 94 %
